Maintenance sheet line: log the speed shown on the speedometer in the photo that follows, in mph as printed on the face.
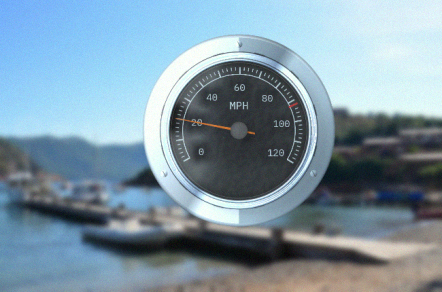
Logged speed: 20 mph
